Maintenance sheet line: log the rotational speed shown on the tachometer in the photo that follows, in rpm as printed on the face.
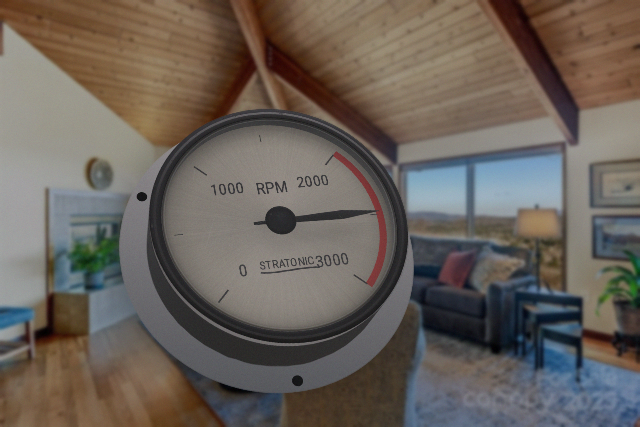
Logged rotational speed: 2500 rpm
